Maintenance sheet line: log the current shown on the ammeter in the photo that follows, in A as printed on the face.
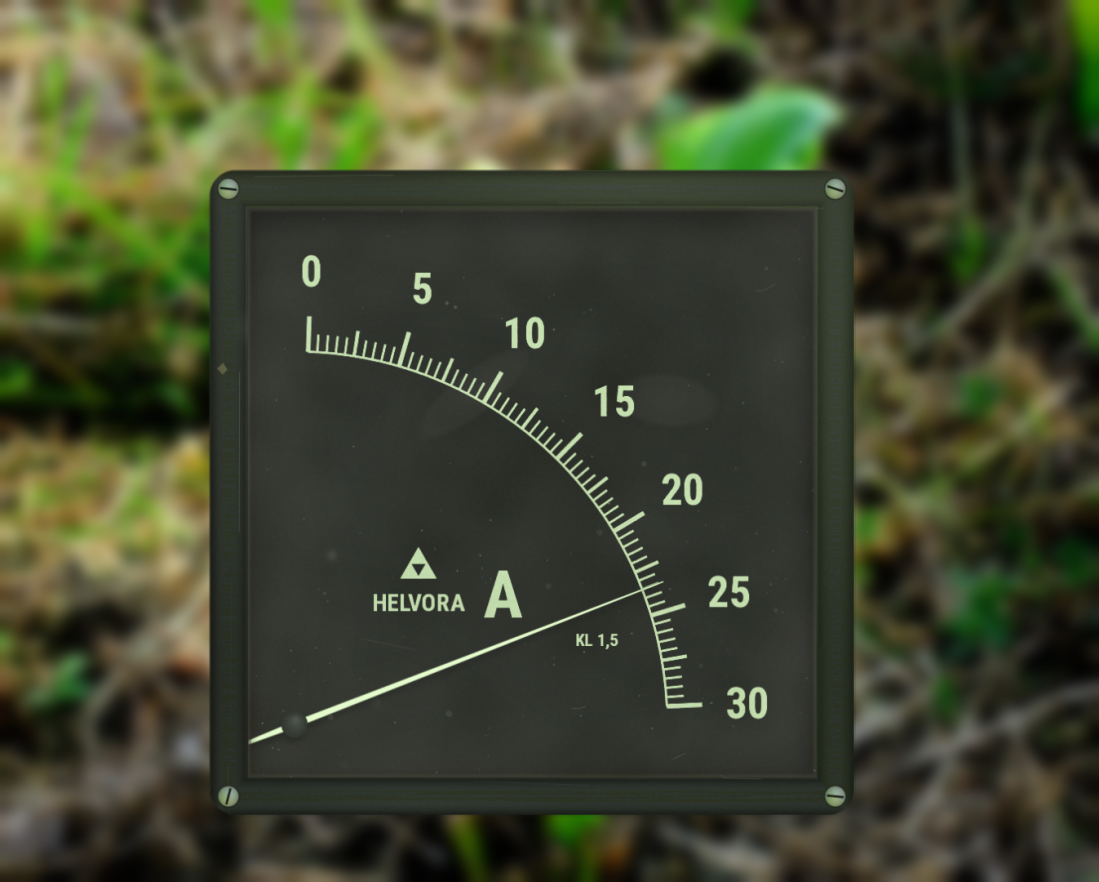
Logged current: 23.5 A
